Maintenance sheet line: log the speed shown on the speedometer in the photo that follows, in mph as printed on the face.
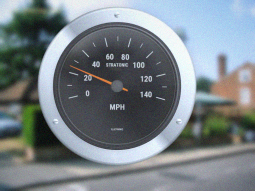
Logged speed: 25 mph
